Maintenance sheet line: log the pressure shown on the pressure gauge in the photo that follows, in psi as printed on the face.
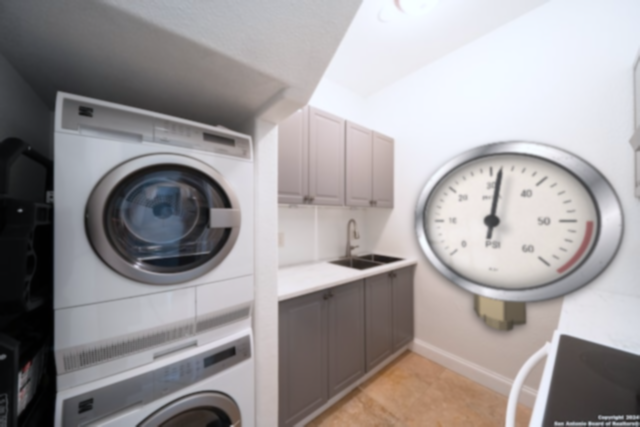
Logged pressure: 32 psi
